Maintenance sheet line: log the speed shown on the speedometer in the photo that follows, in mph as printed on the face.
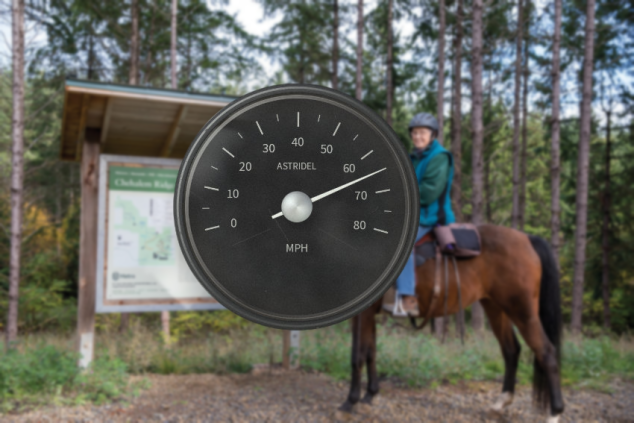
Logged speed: 65 mph
